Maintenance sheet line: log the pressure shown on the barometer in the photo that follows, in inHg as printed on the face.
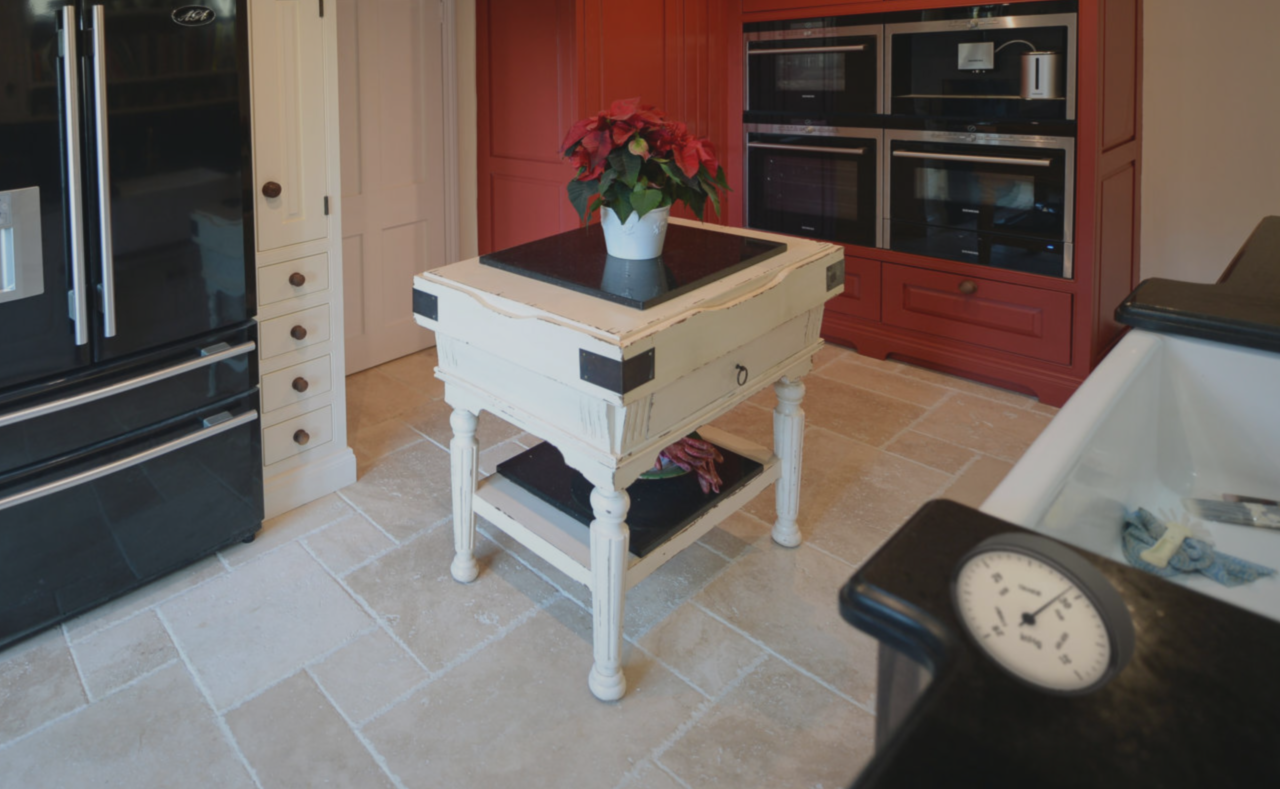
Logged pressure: 29.9 inHg
